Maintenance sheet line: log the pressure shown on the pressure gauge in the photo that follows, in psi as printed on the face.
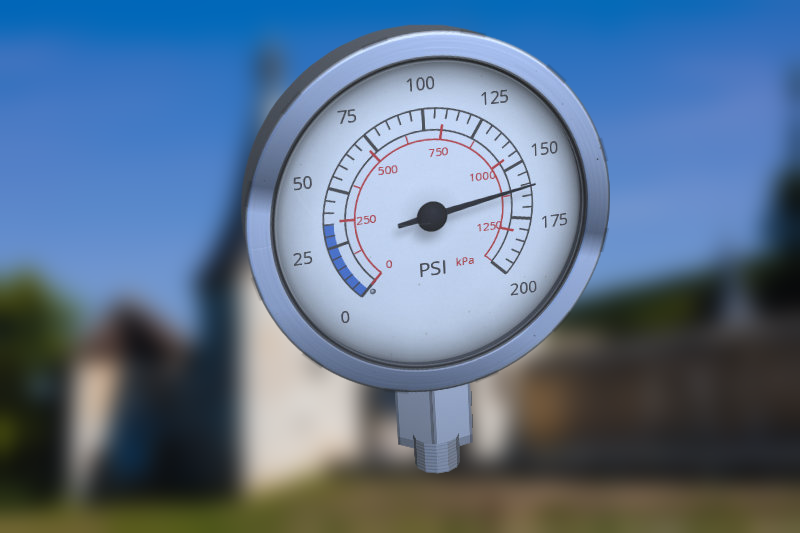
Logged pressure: 160 psi
